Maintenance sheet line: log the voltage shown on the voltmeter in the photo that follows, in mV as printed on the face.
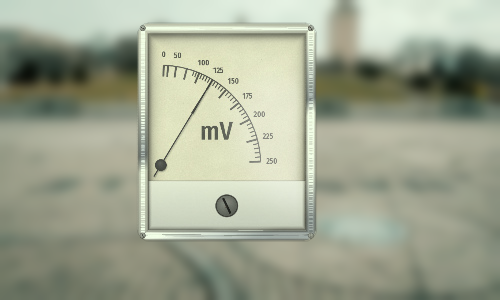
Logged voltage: 125 mV
